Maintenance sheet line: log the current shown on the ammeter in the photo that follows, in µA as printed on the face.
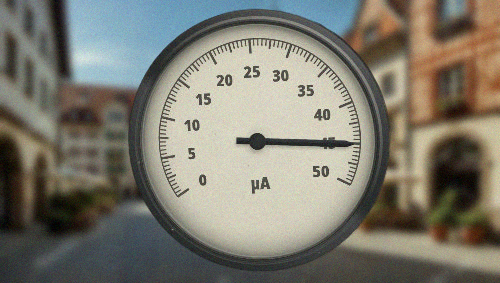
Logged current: 45 µA
